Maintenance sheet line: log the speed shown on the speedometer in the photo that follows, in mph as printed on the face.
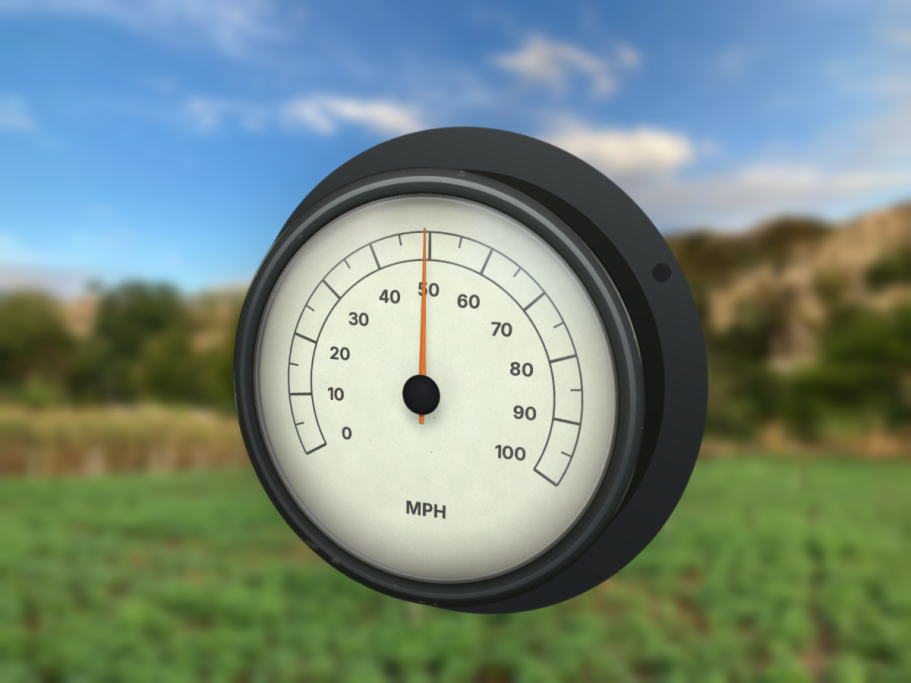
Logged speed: 50 mph
